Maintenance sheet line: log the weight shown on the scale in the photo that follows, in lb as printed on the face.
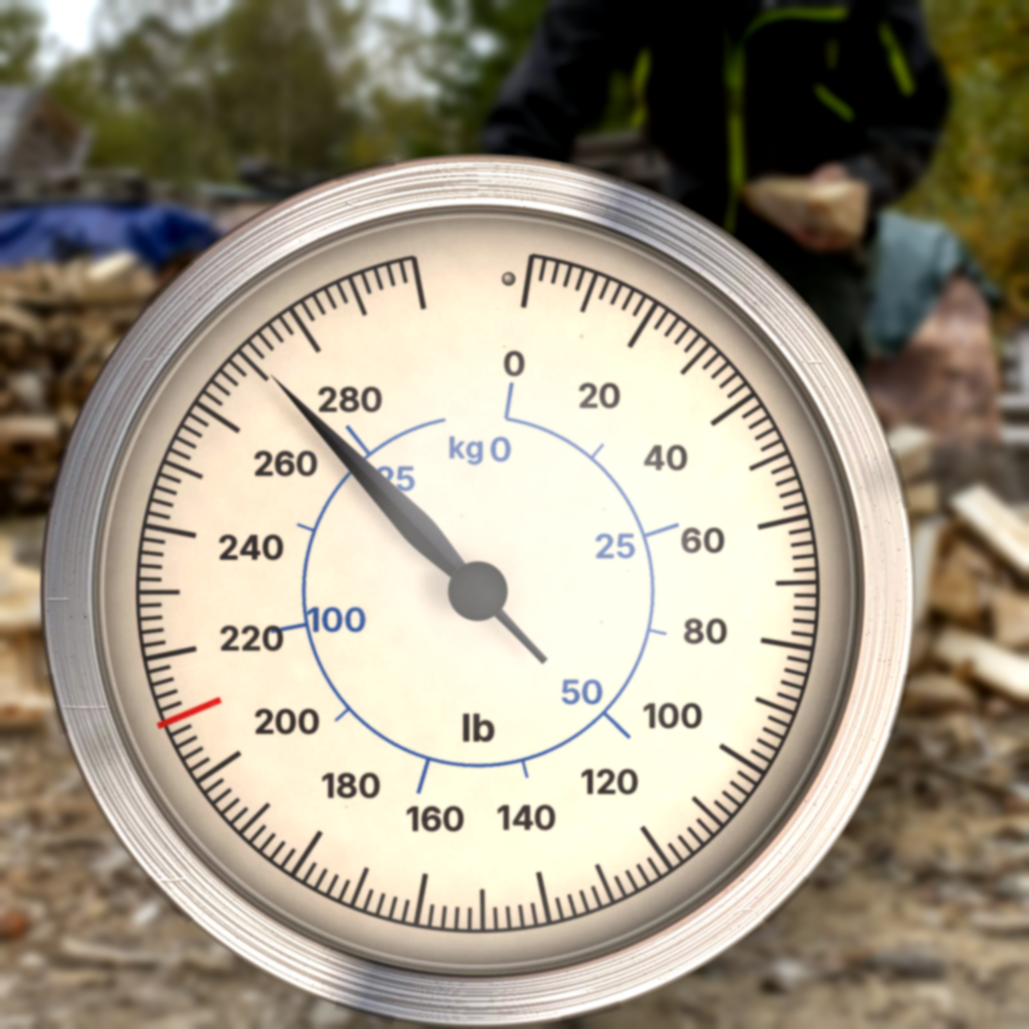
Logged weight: 271 lb
